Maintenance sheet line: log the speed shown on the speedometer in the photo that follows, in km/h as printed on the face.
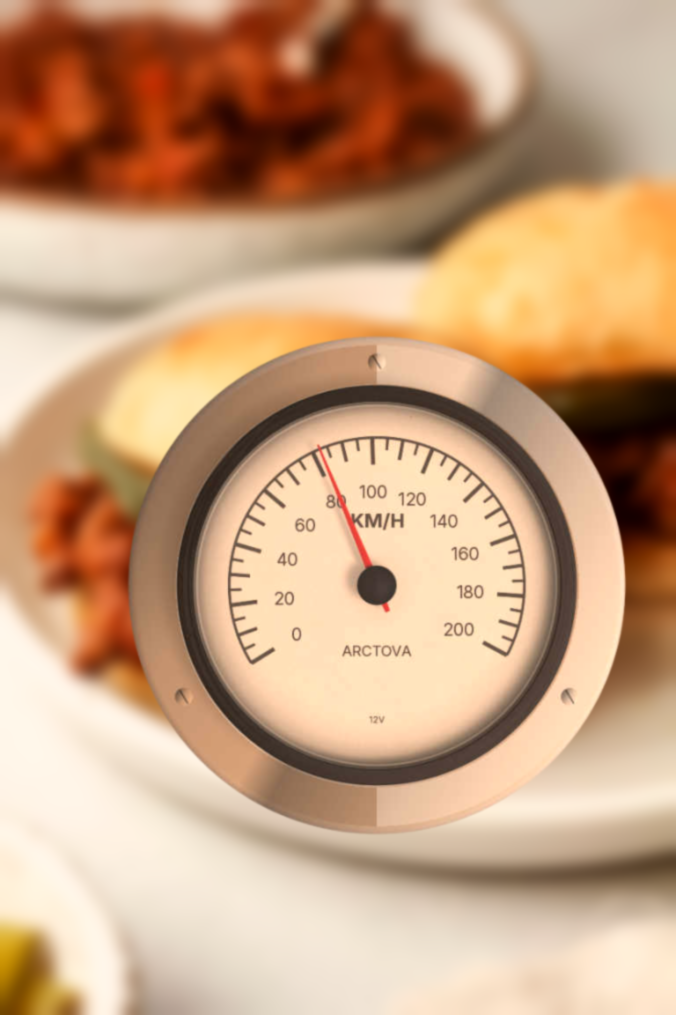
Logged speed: 82.5 km/h
